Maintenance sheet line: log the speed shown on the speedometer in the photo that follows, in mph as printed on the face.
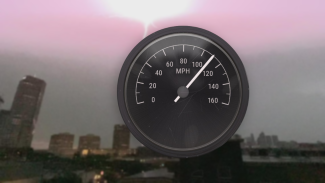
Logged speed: 110 mph
